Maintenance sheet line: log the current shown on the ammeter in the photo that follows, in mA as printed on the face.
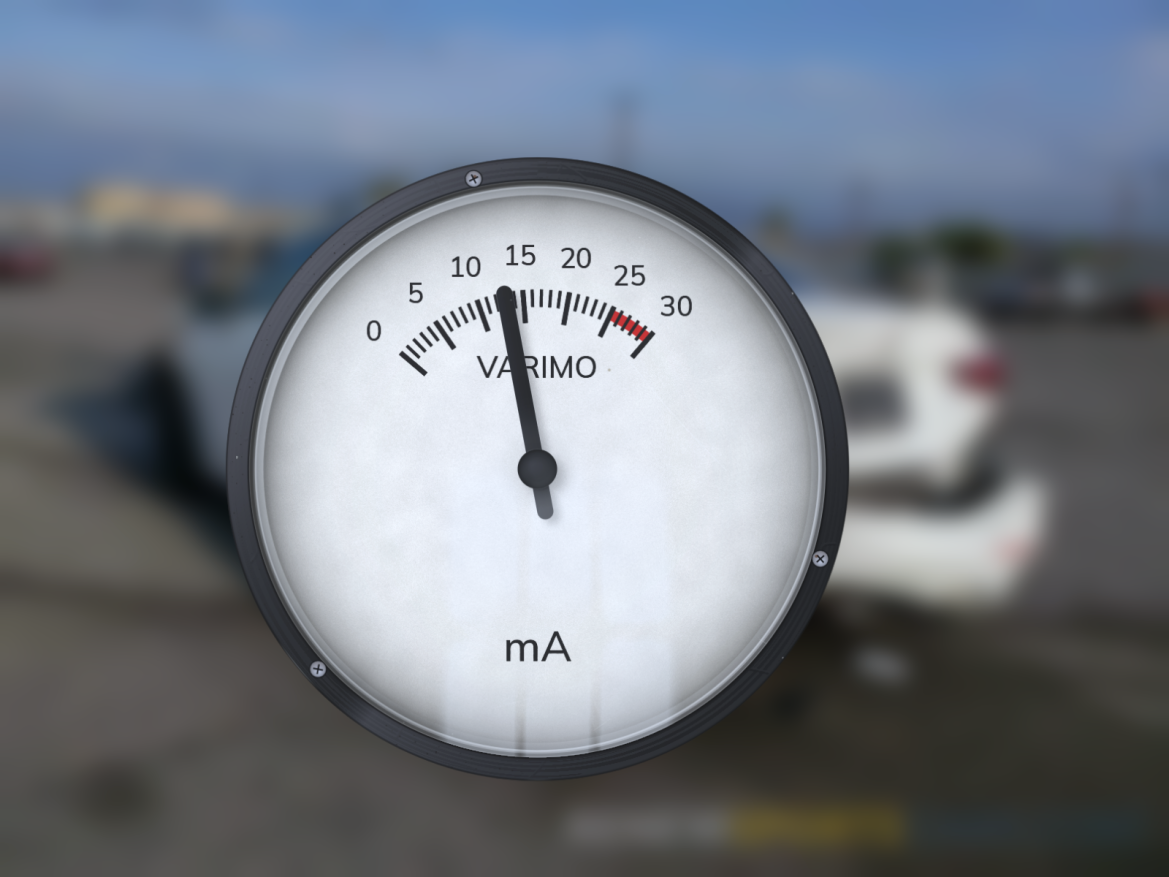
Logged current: 13 mA
